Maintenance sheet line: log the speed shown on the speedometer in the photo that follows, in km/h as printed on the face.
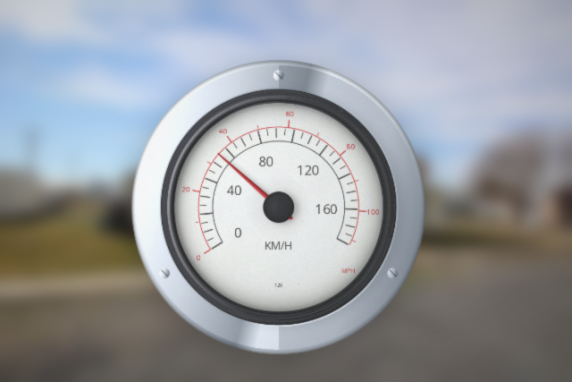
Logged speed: 55 km/h
